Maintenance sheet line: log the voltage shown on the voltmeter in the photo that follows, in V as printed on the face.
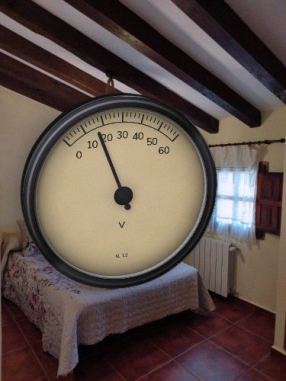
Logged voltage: 16 V
